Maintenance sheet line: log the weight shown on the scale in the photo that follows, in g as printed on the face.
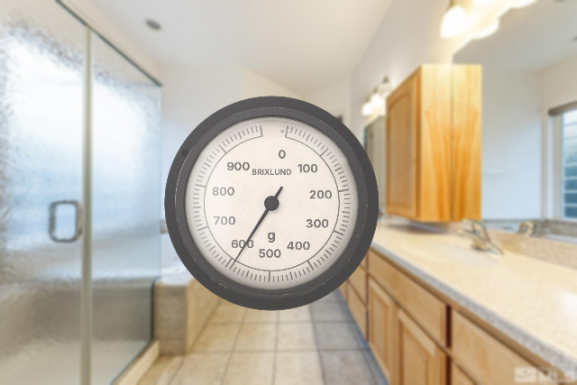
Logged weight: 590 g
